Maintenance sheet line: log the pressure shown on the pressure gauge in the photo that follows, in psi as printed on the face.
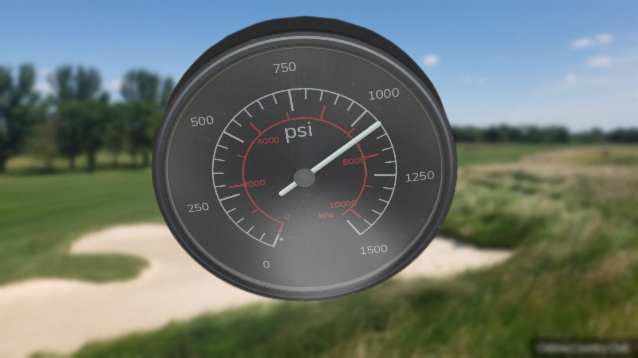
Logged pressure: 1050 psi
